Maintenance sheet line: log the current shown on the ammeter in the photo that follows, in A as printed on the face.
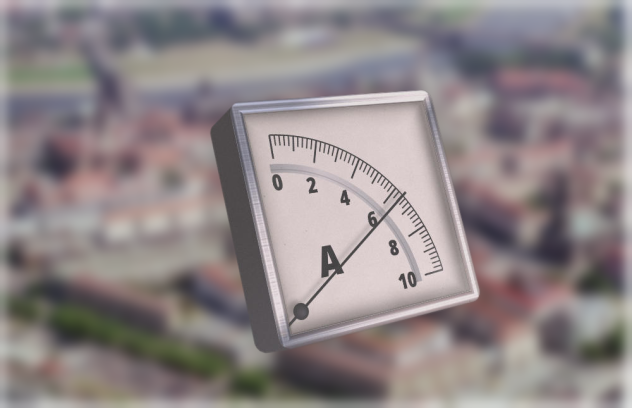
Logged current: 6.4 A
